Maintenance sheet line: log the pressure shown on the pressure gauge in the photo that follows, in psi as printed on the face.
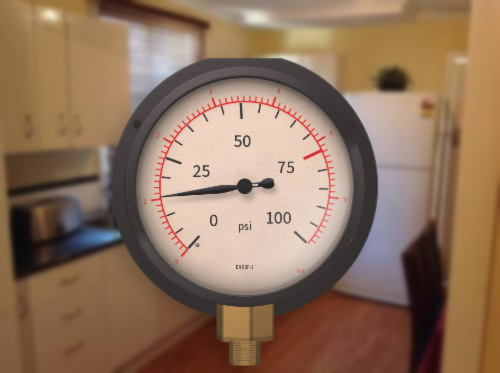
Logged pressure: 15 psi
